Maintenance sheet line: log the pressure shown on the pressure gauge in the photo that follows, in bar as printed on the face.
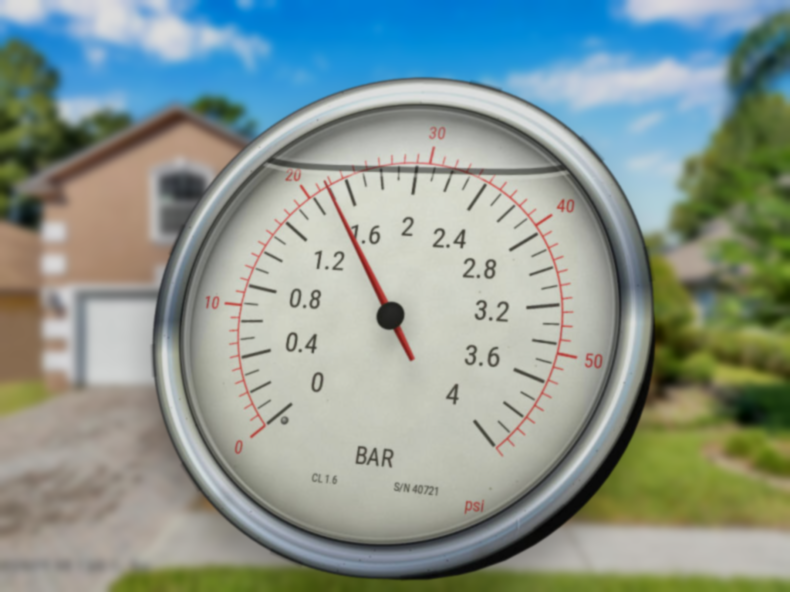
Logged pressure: 1.5 bar
